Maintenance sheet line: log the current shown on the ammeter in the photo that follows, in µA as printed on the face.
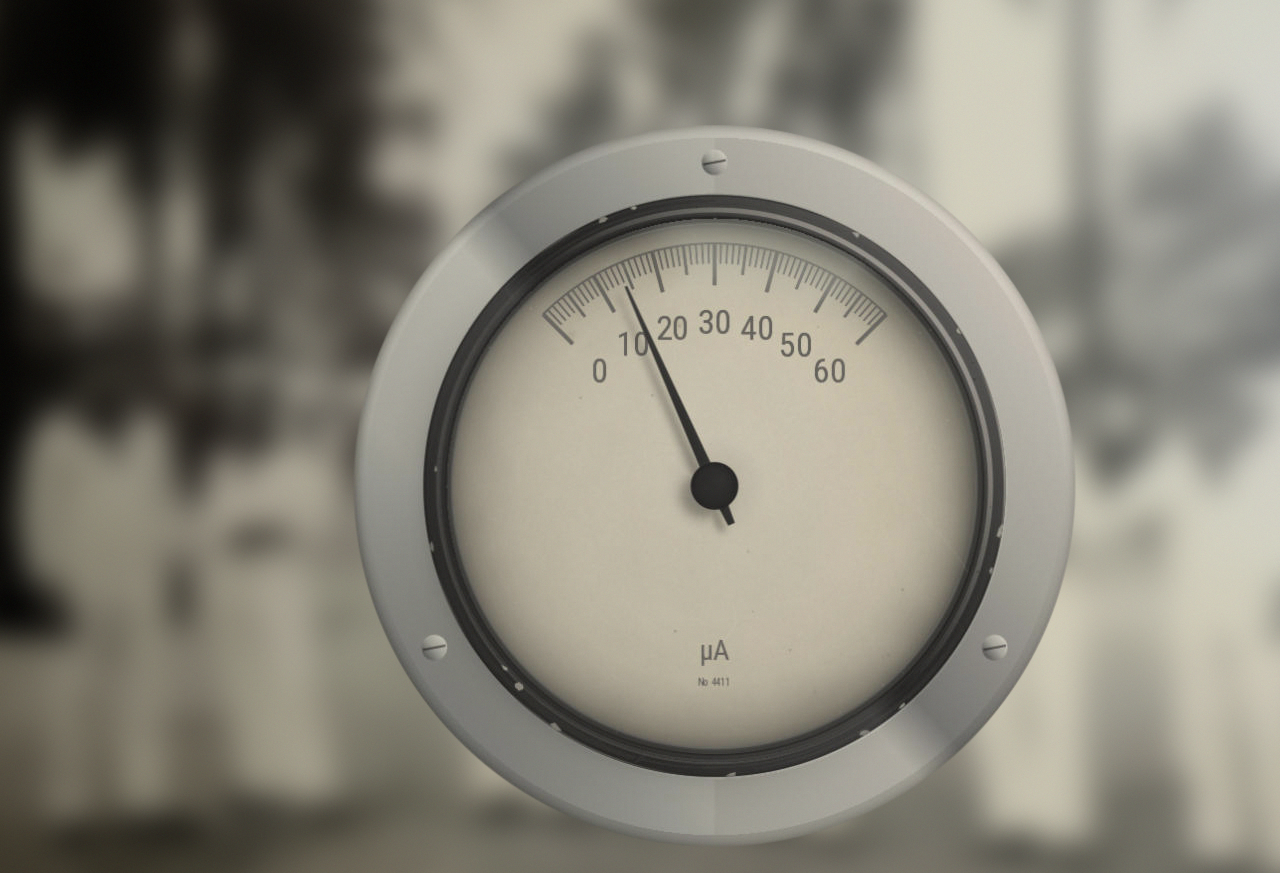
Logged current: 14 µA
